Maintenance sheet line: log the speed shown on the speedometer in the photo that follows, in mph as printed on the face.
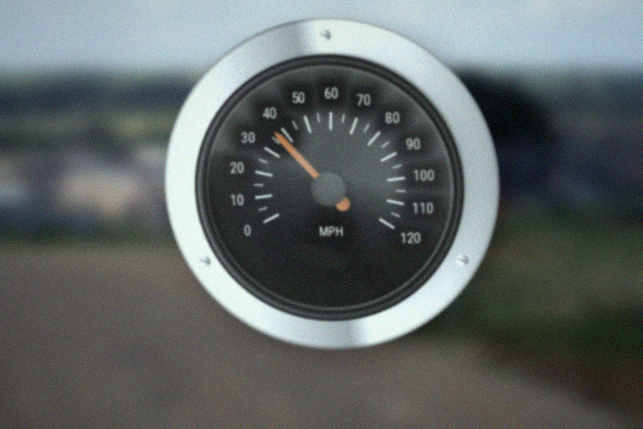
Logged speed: 37.5 mph
